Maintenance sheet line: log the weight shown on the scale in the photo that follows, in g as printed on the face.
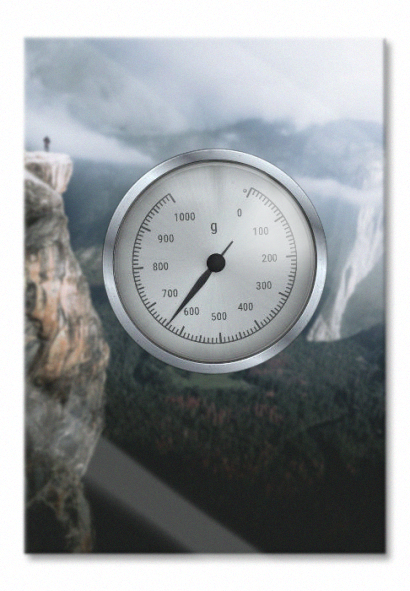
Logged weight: 640 g
